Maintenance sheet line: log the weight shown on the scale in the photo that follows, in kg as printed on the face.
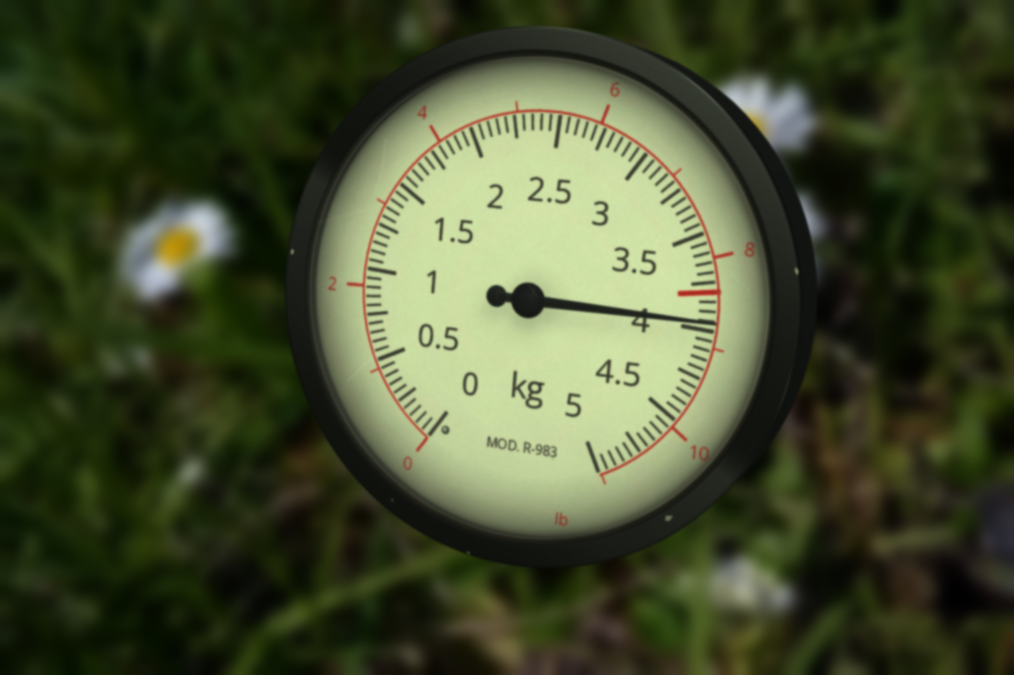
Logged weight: 3.95 kg
